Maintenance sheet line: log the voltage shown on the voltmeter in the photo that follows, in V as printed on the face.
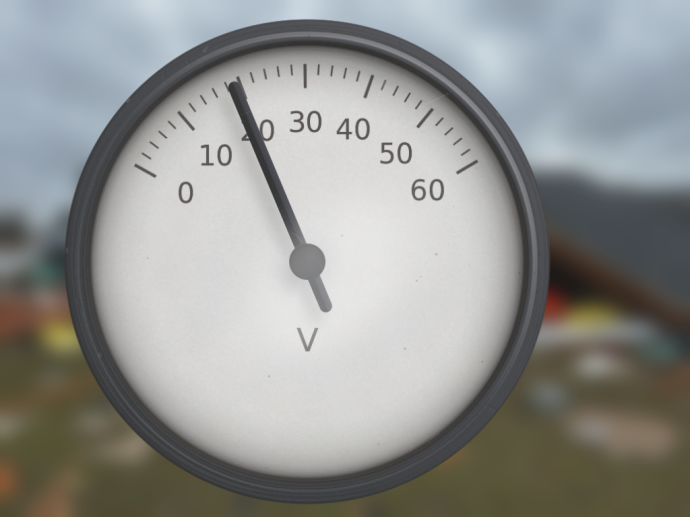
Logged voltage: 19 V
